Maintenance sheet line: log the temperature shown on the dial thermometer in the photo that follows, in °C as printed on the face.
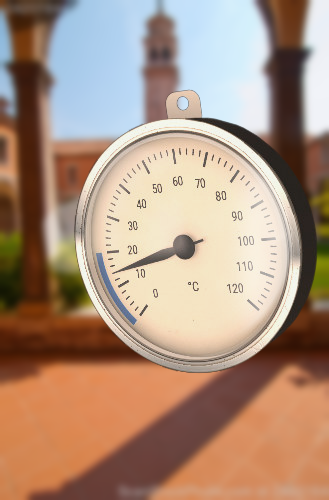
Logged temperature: 14 °C
